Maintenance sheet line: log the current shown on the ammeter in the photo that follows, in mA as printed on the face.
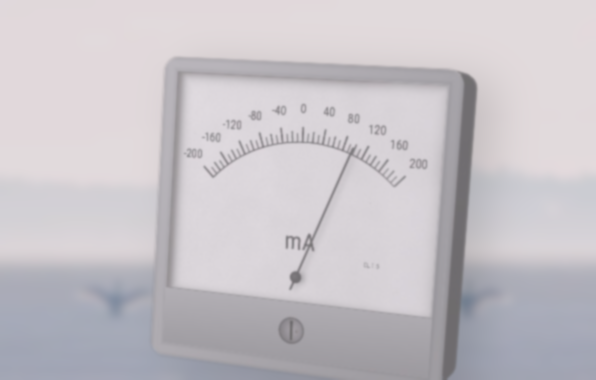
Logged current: 100 mA
